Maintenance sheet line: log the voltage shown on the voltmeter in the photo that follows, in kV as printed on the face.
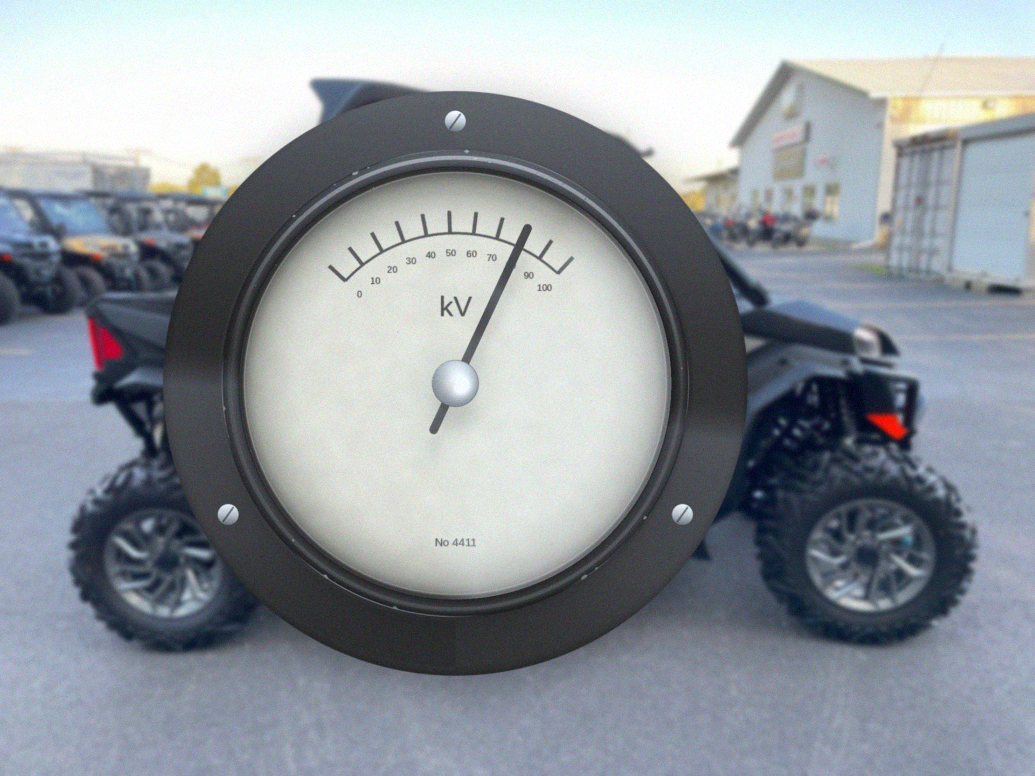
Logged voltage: 80 kV
